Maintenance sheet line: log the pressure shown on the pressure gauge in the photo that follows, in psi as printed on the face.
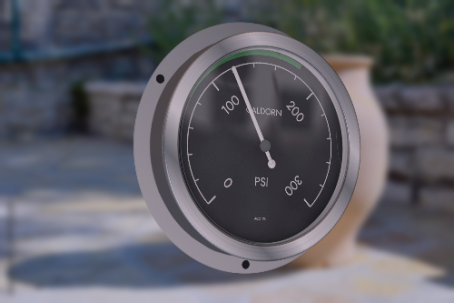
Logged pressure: 120 psi
